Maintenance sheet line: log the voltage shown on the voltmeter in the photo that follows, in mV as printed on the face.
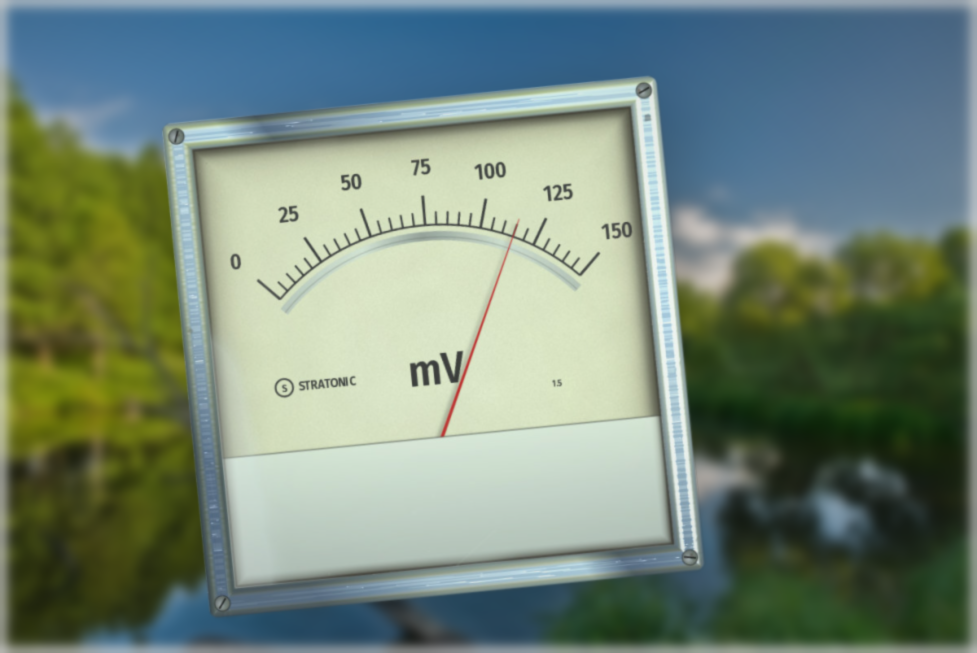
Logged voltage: 115 mV
